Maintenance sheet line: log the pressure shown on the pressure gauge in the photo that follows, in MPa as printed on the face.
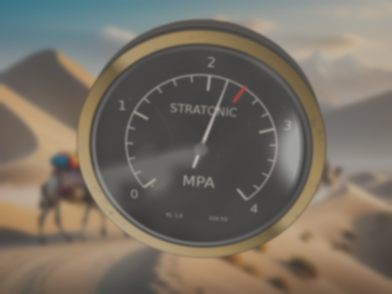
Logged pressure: 2.2 MPa
